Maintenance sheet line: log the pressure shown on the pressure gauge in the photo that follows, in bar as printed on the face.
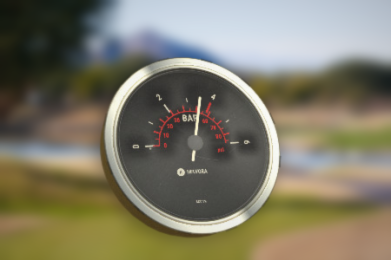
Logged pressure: 3.5 bar
